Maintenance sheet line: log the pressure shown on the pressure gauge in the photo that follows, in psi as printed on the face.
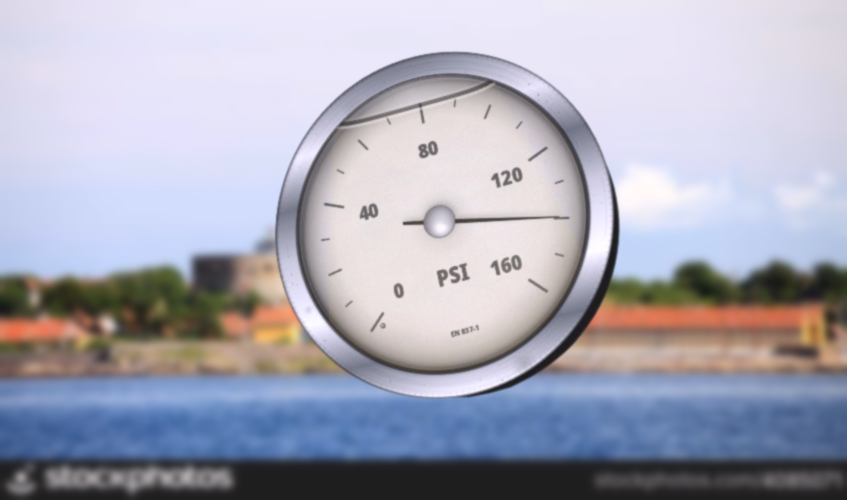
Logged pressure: 140 psi
